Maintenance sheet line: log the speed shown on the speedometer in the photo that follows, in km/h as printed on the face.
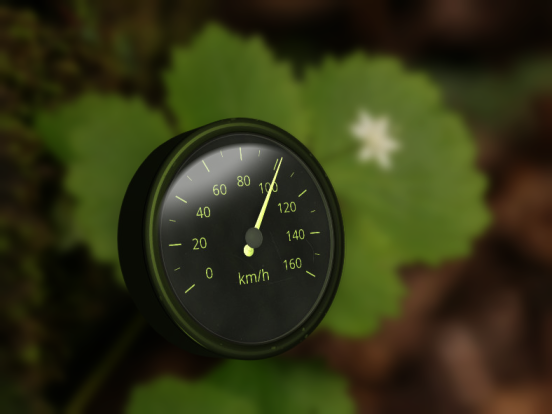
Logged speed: 100 km/h
